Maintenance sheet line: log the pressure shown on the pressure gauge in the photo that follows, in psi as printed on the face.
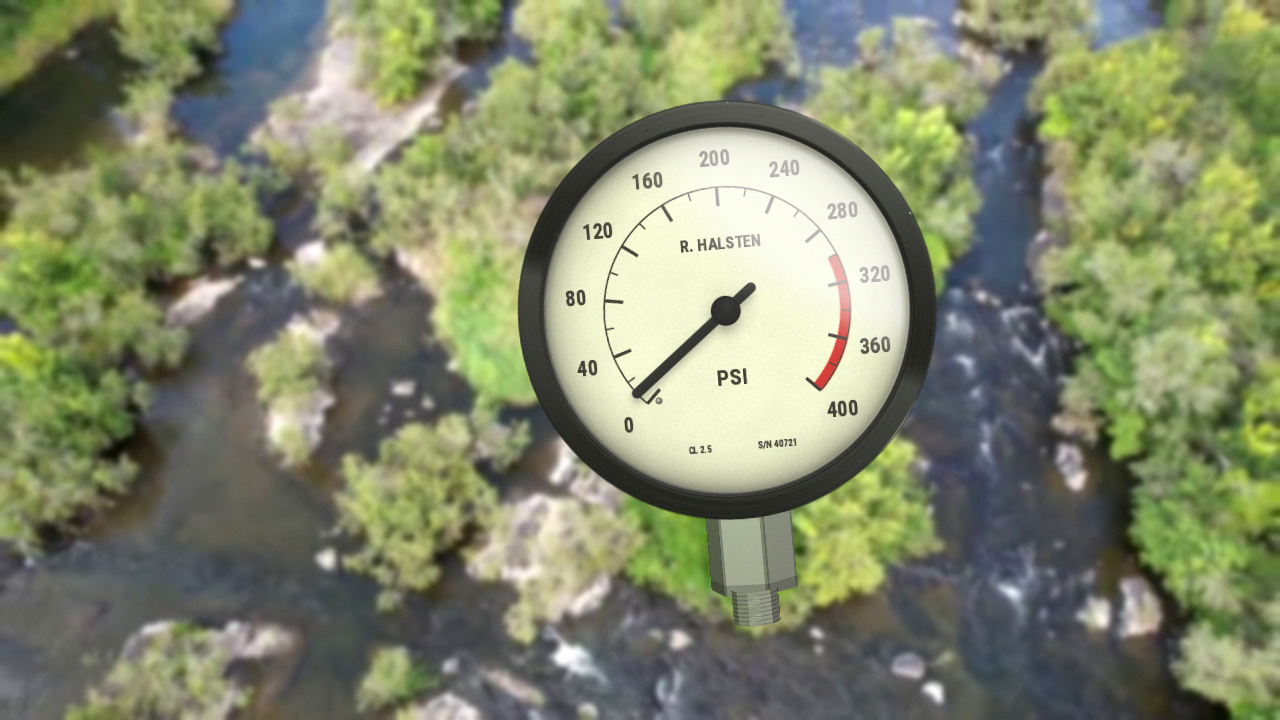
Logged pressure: 10 psi
